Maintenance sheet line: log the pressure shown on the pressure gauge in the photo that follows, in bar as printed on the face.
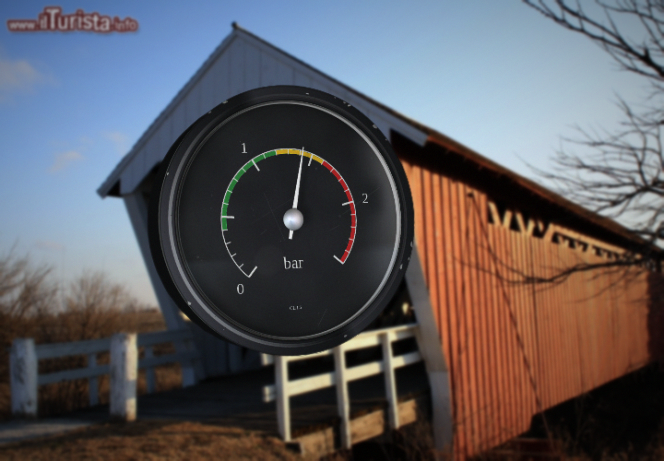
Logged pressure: 1.4 bar
